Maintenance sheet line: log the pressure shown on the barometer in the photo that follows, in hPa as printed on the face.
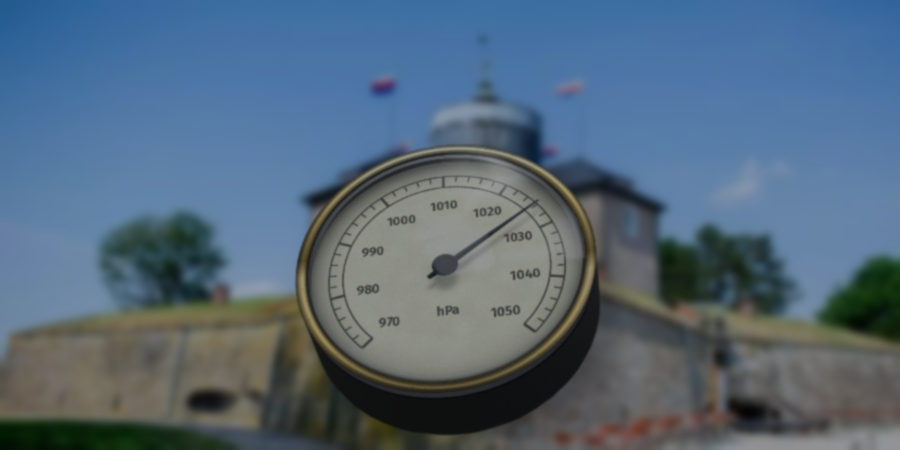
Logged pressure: 1026 hPa
